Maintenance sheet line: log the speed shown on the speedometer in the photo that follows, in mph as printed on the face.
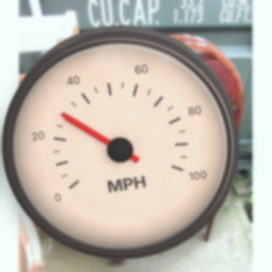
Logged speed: 30 mph
